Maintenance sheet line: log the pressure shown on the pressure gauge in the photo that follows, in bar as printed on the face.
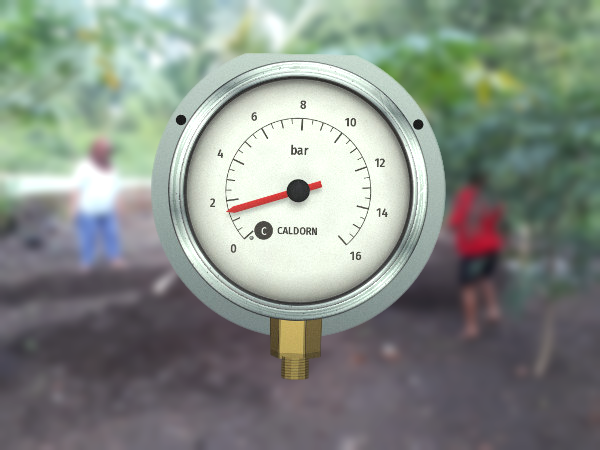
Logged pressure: 1.5 bar
